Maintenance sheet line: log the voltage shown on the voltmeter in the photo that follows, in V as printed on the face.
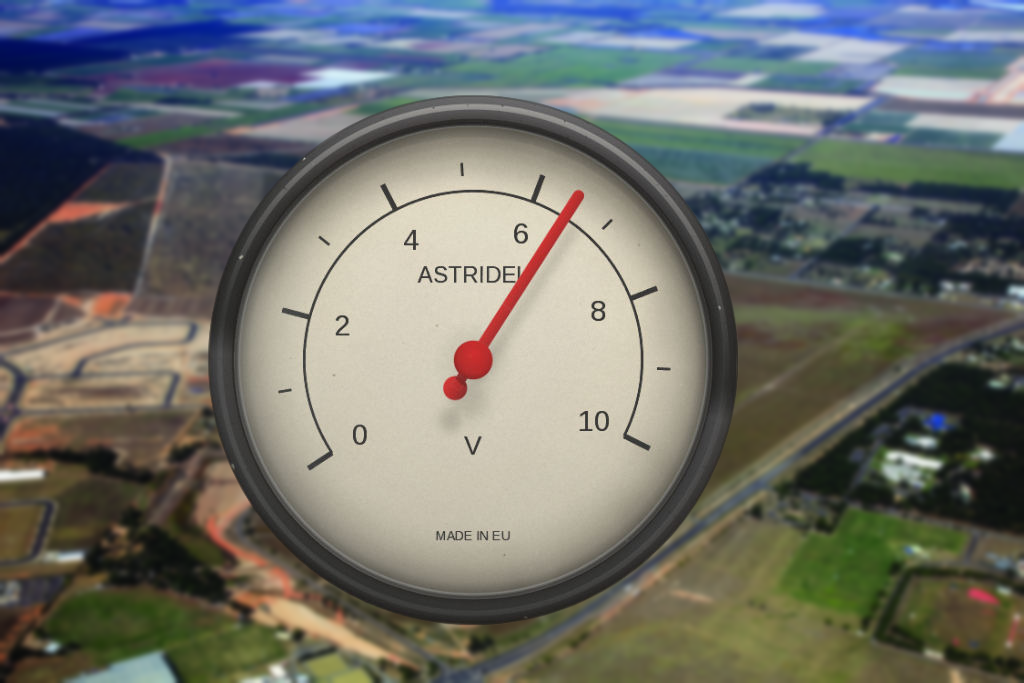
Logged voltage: 6.5 V
